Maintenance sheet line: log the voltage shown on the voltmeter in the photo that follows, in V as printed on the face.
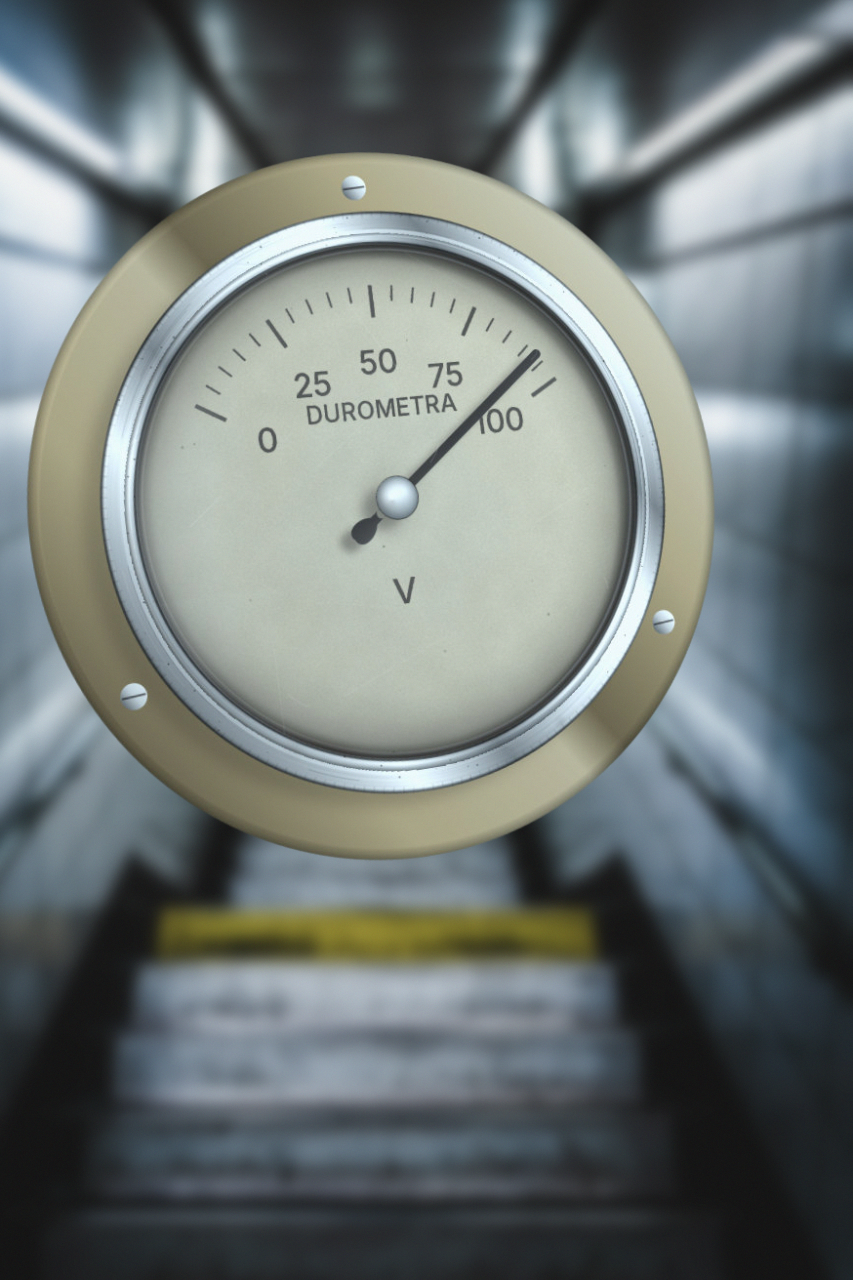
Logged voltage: 92.5 V
